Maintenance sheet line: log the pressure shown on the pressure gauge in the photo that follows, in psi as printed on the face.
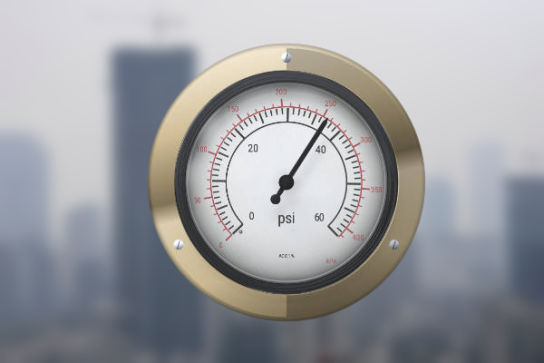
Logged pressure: 37 psi
